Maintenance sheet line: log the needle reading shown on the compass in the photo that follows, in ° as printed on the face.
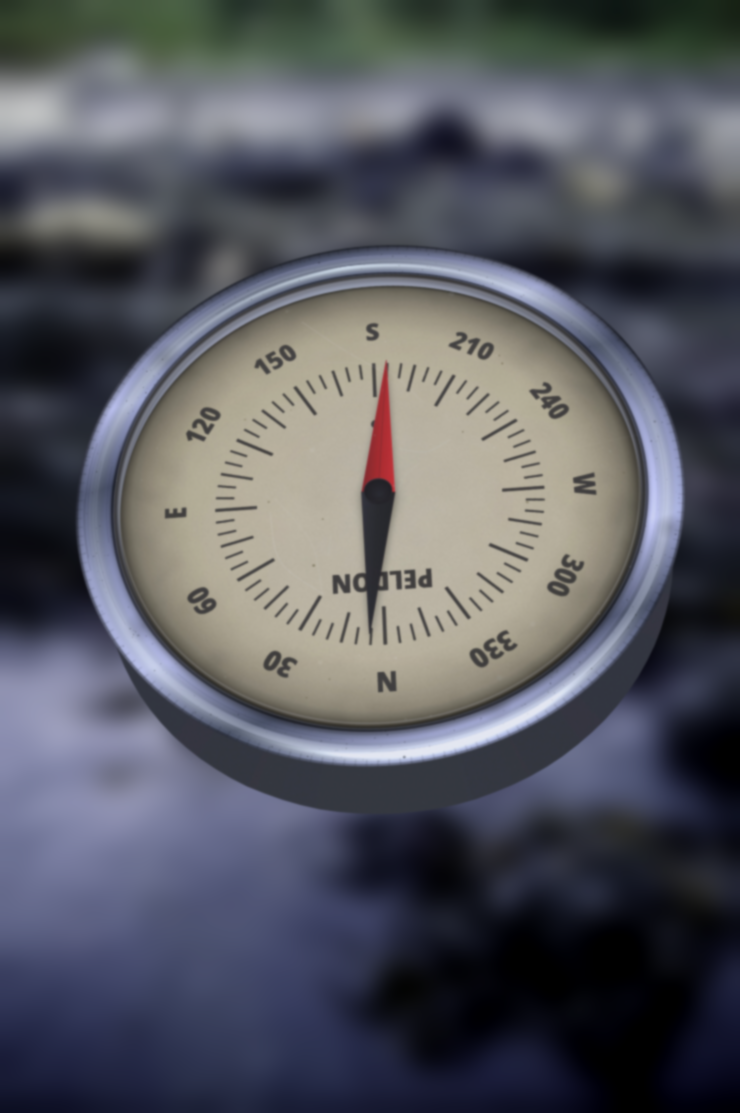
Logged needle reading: 185 °
